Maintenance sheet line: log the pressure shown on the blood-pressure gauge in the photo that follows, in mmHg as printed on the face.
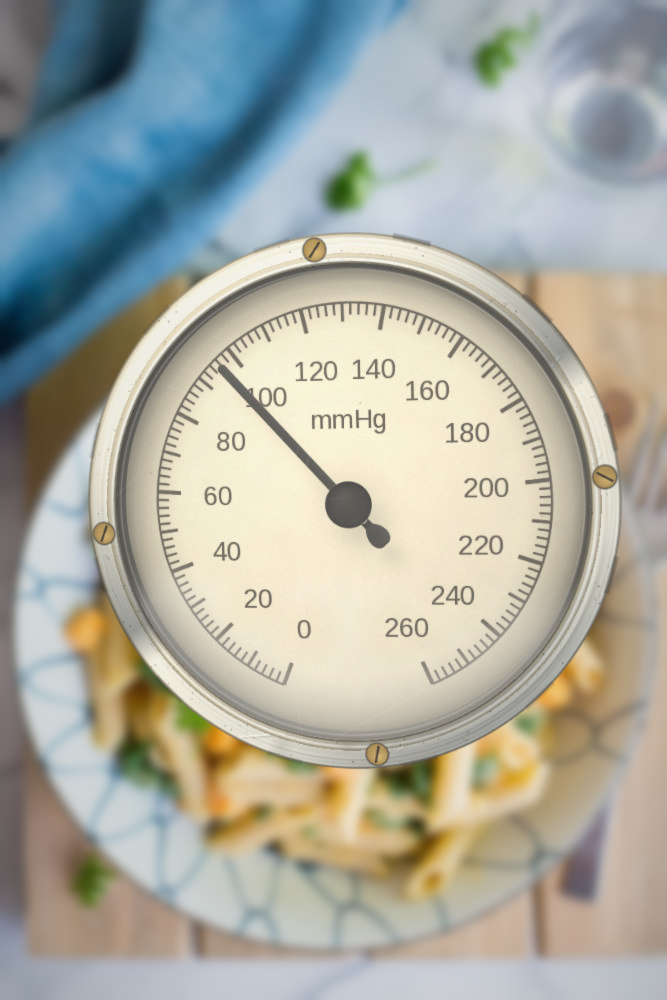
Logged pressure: 96 mmHg
